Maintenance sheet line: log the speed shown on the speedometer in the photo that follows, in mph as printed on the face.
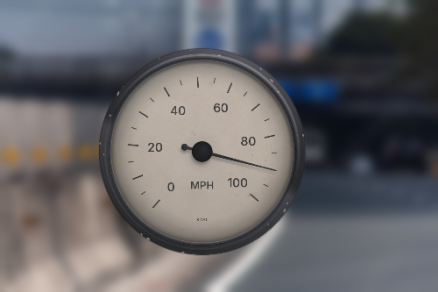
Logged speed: 90 mph
